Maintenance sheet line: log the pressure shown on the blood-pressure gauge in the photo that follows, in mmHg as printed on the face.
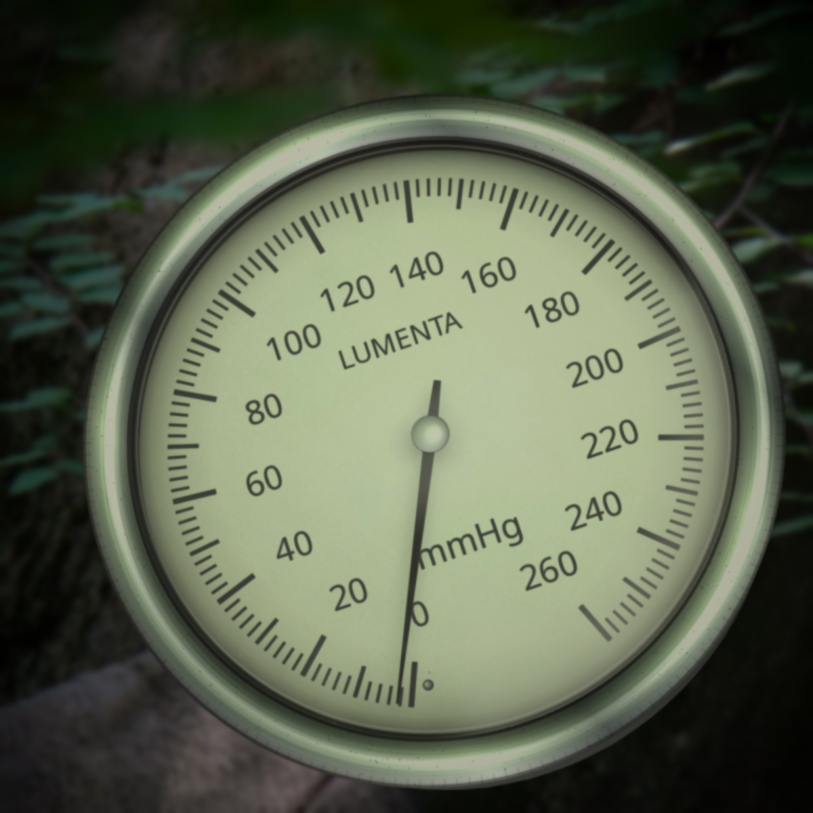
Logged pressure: 2 mmHg
